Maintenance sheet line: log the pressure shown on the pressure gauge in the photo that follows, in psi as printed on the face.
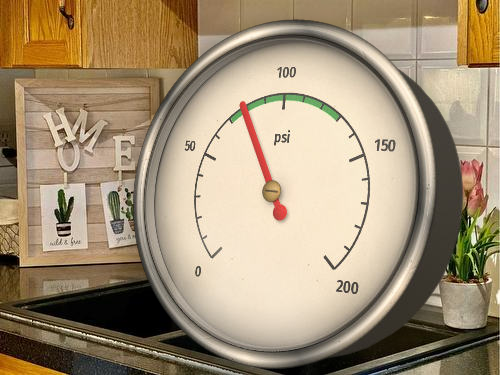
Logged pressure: 80 psi
